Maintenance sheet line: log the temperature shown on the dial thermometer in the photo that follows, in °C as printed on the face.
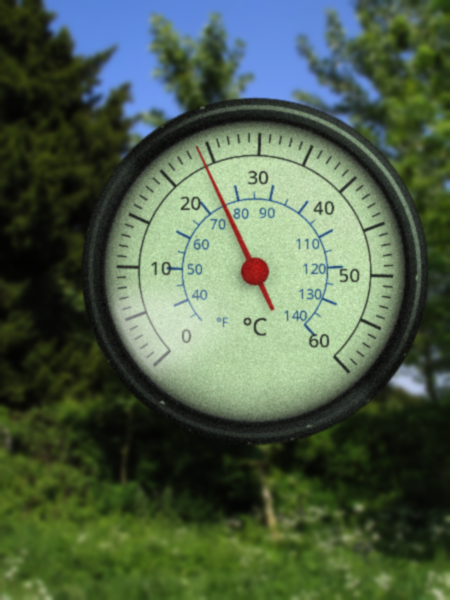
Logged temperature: 24 °C
